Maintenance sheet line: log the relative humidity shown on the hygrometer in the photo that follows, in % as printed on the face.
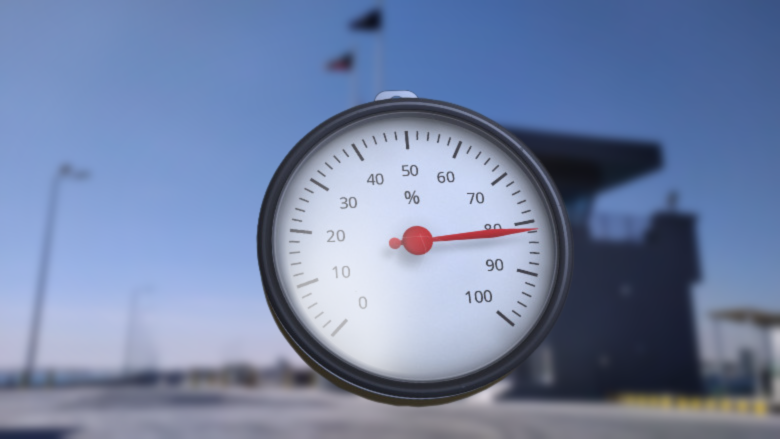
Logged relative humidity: 82 %
